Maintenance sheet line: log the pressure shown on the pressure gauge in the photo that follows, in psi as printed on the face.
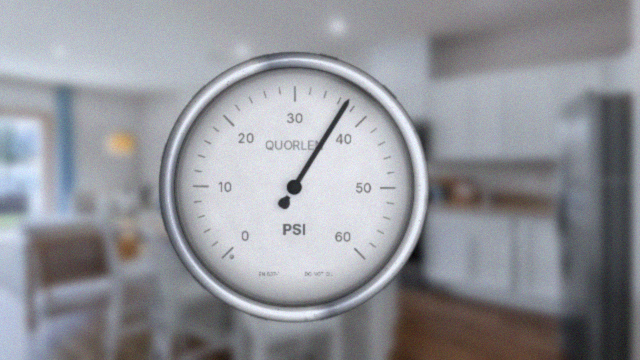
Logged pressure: 37 psi
